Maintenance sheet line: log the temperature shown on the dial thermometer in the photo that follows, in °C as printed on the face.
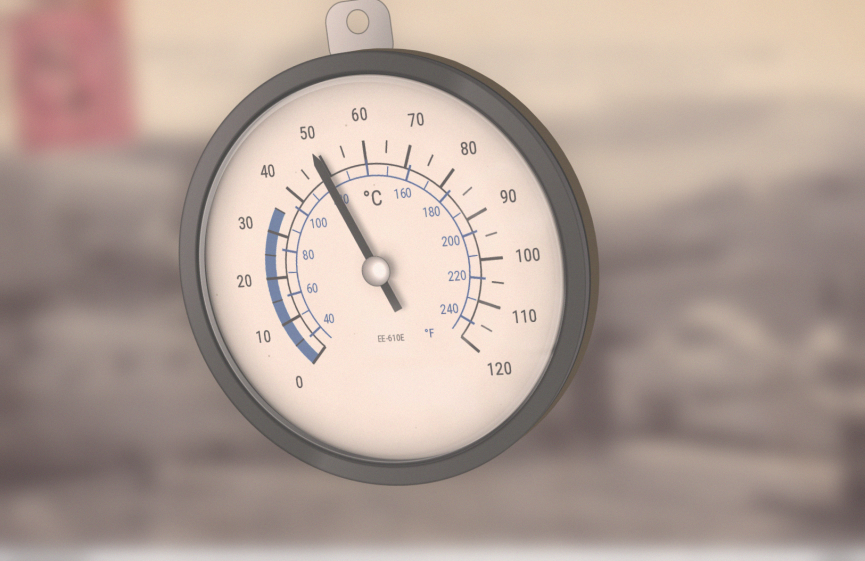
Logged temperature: 50 °C
